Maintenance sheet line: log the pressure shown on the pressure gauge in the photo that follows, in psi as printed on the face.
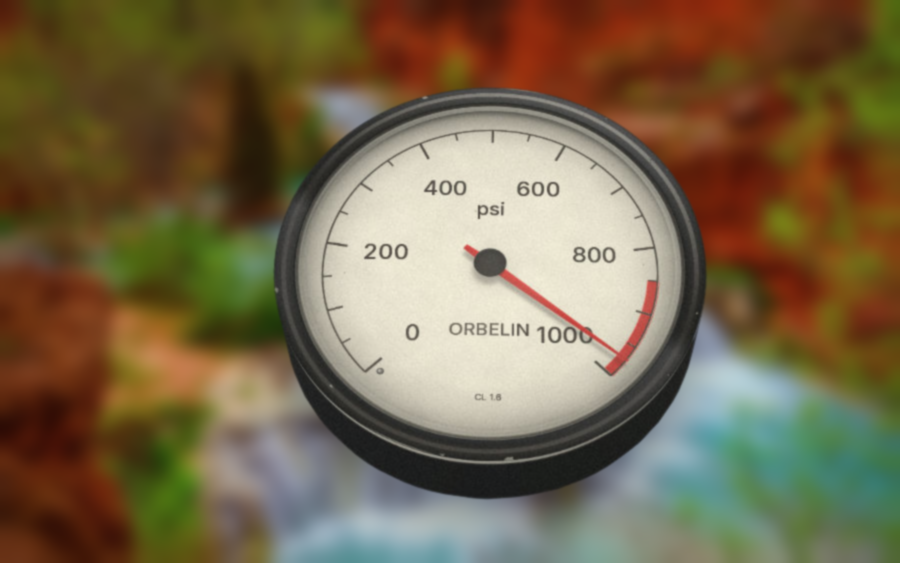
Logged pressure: 975 psi
